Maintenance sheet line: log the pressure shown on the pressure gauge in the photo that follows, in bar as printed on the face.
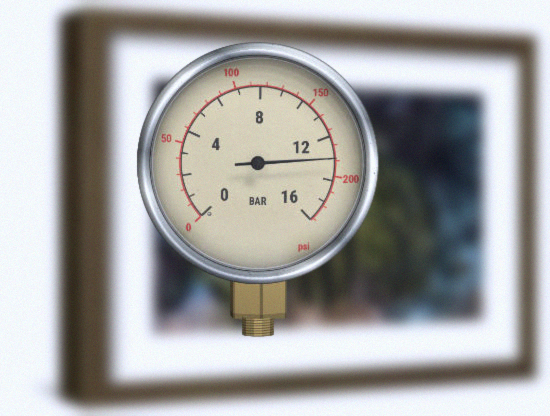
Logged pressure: 13 bar
